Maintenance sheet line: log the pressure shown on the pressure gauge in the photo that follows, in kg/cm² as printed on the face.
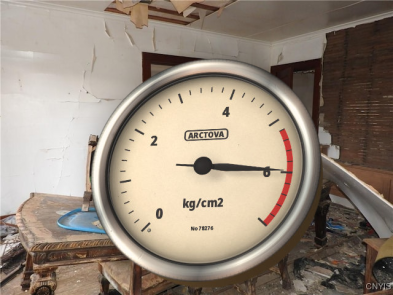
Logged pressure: 6 kg/cm²
